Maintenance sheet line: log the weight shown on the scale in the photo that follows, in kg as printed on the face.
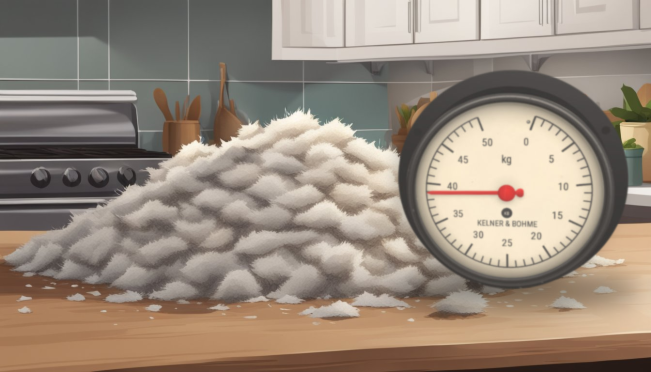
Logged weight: 39 kg
